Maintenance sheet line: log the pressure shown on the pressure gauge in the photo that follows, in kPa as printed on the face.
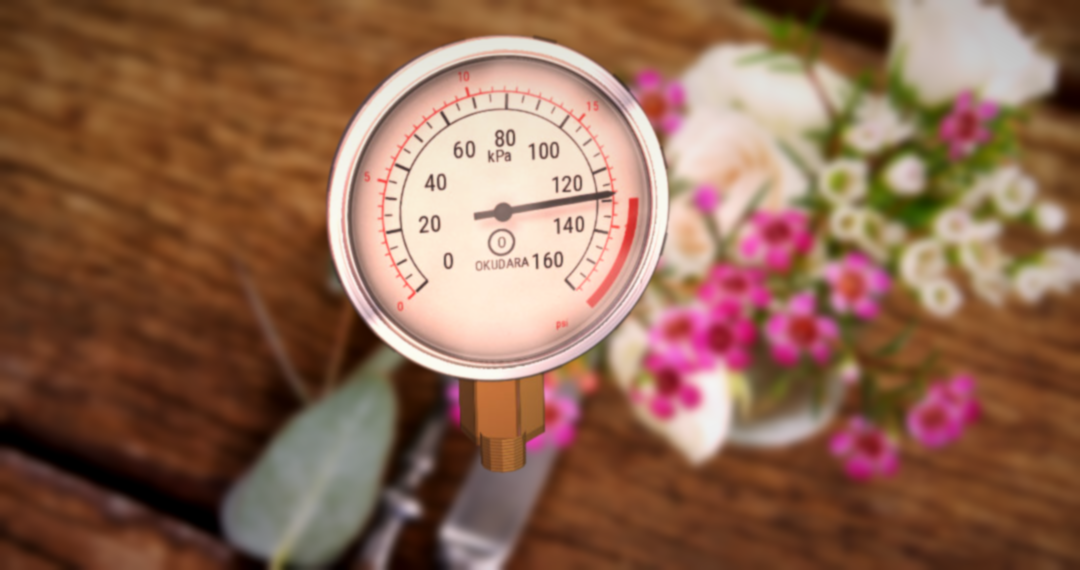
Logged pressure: 127.5 kPa
